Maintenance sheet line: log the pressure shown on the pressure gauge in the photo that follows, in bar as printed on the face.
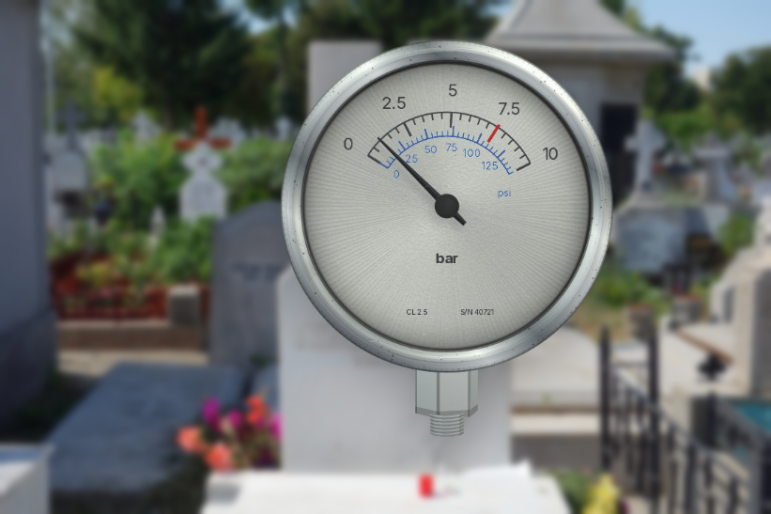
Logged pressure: 1 bar
